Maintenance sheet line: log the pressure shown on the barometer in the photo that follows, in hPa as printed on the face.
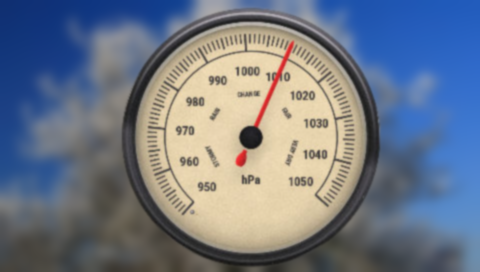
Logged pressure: 1010 hPa
